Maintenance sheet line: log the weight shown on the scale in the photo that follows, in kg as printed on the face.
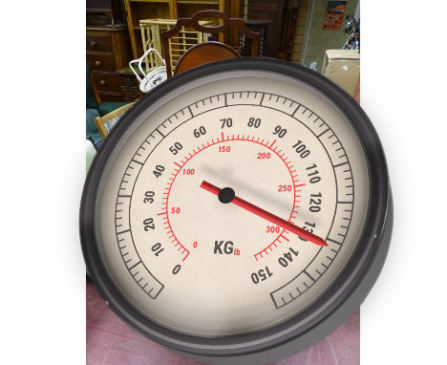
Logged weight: 132 kg
